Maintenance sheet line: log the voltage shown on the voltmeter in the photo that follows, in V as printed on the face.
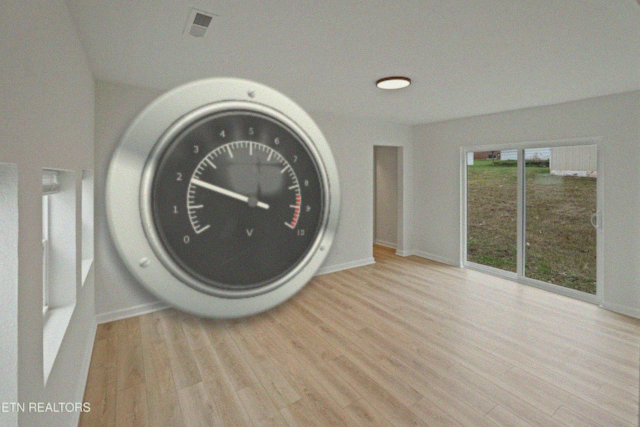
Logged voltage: 2 V
